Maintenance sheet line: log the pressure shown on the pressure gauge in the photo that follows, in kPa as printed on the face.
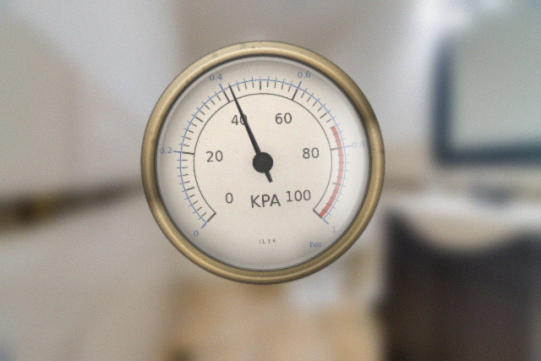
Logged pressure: 42 kPa
